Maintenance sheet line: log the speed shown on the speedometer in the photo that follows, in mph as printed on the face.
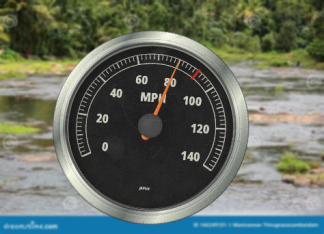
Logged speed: 80 mph
